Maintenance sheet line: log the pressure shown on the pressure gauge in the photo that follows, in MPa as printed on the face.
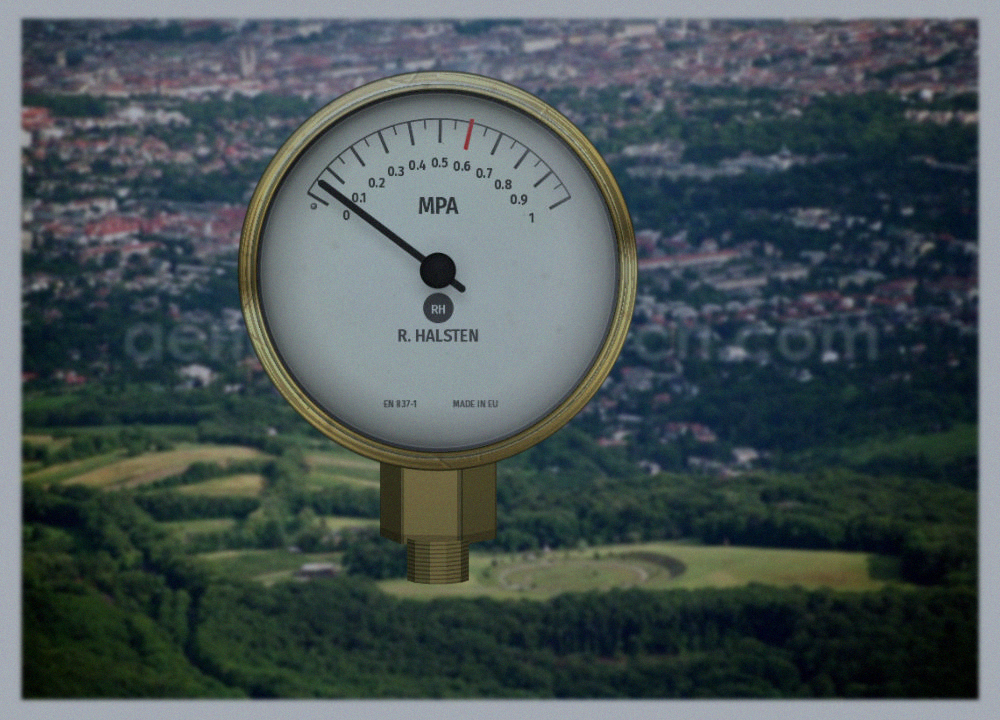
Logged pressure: 0.05 MPa
